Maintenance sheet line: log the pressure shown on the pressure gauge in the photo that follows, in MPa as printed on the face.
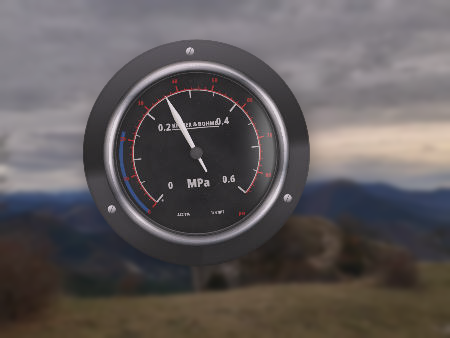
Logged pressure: 0.25 MPa
